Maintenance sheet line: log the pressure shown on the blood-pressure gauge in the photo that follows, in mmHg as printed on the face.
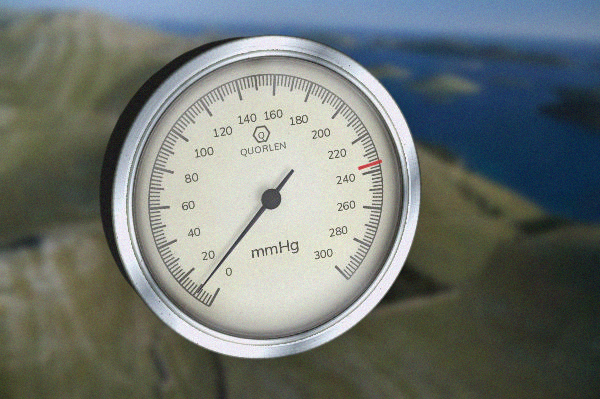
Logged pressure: 10 mmHg
